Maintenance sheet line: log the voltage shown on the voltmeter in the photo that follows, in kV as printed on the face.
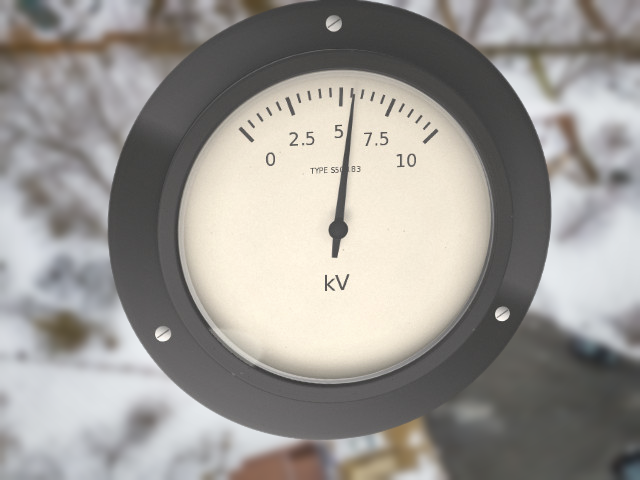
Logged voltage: 5.5 kV
